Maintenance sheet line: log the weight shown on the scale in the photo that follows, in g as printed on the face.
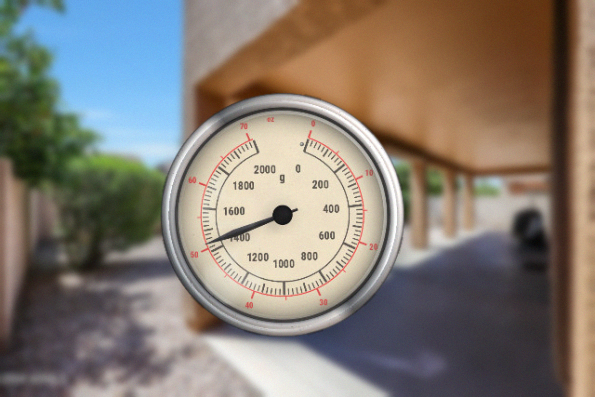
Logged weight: 1440 g
